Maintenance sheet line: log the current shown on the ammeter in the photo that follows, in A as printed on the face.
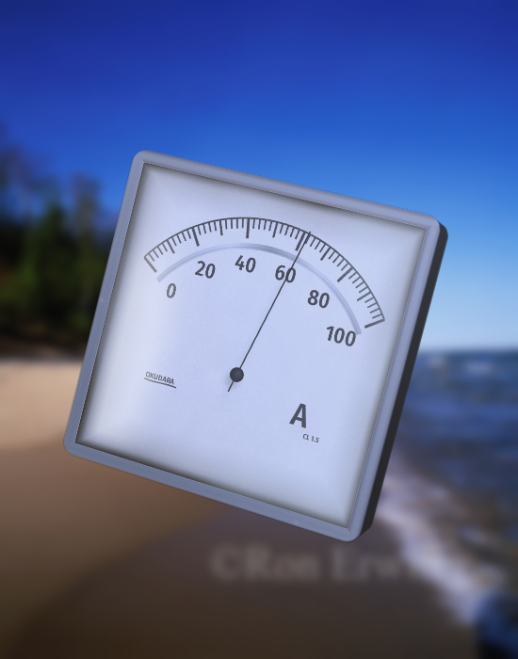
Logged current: 62 A
